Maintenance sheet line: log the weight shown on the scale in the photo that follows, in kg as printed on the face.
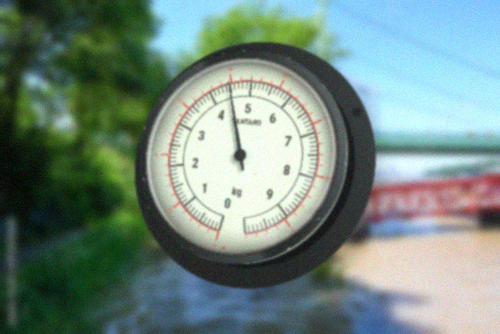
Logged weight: 4.5 kg
